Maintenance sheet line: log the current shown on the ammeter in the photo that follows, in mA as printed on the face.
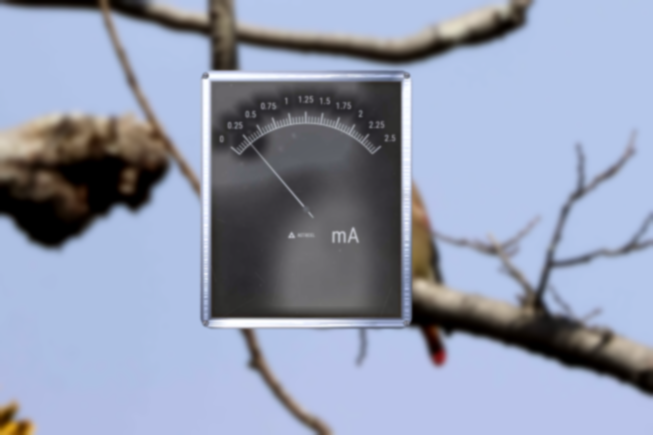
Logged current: 0.25 mA
